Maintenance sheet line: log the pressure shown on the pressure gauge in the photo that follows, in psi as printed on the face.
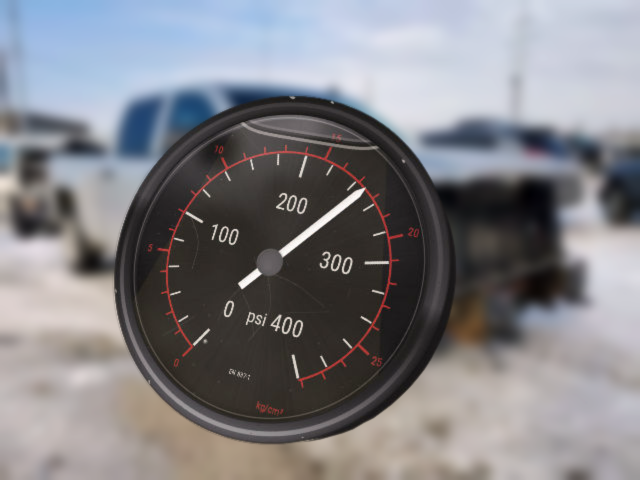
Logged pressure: 250 psi
